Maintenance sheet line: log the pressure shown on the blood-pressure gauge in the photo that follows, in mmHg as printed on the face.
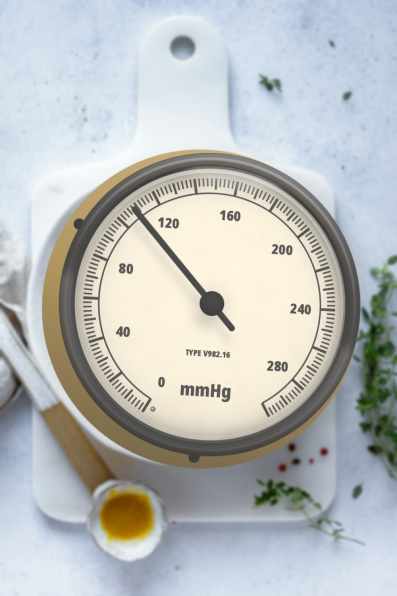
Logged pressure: 108 mmHg
